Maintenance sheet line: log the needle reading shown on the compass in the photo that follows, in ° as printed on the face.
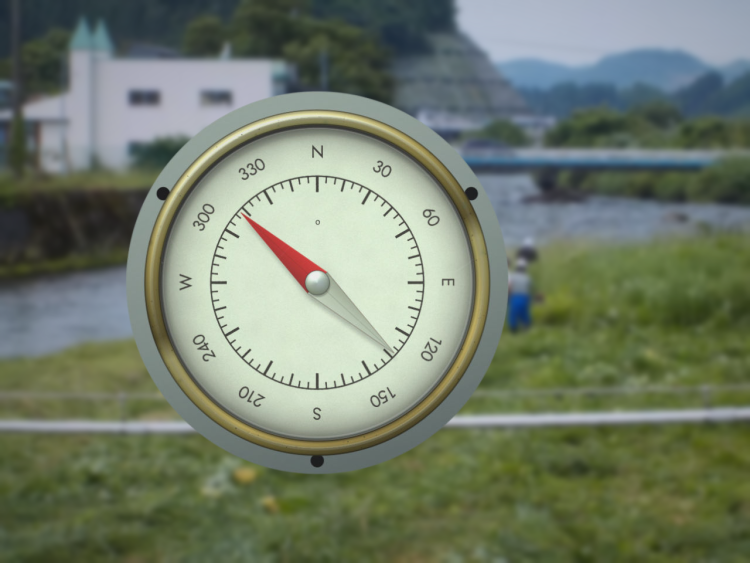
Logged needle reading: 312.5 °
